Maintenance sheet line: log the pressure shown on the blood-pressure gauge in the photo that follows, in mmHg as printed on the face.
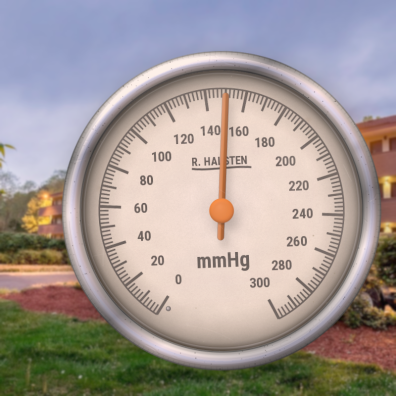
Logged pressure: 150 mmHg
